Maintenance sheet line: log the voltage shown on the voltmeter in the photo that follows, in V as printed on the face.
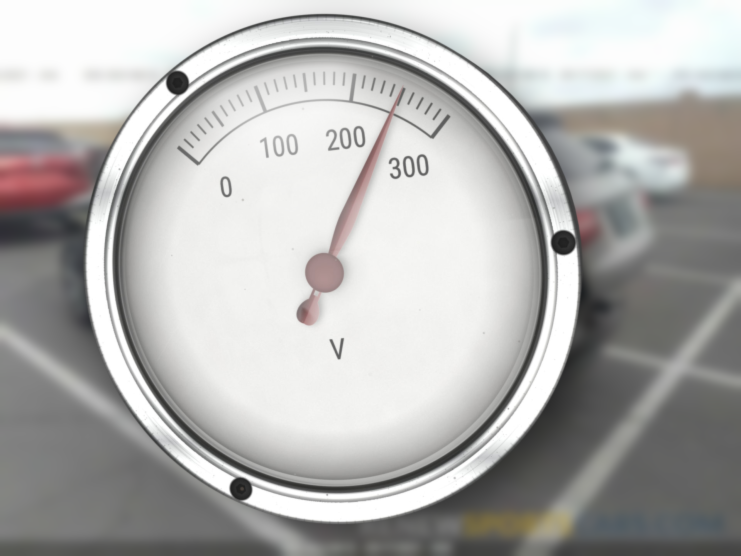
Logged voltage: 250 V
